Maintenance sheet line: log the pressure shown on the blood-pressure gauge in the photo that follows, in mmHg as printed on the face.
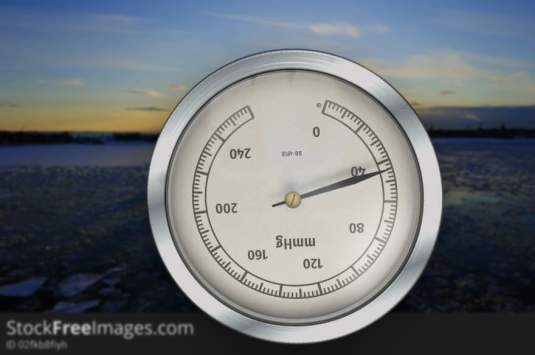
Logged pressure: 44 mmHg
